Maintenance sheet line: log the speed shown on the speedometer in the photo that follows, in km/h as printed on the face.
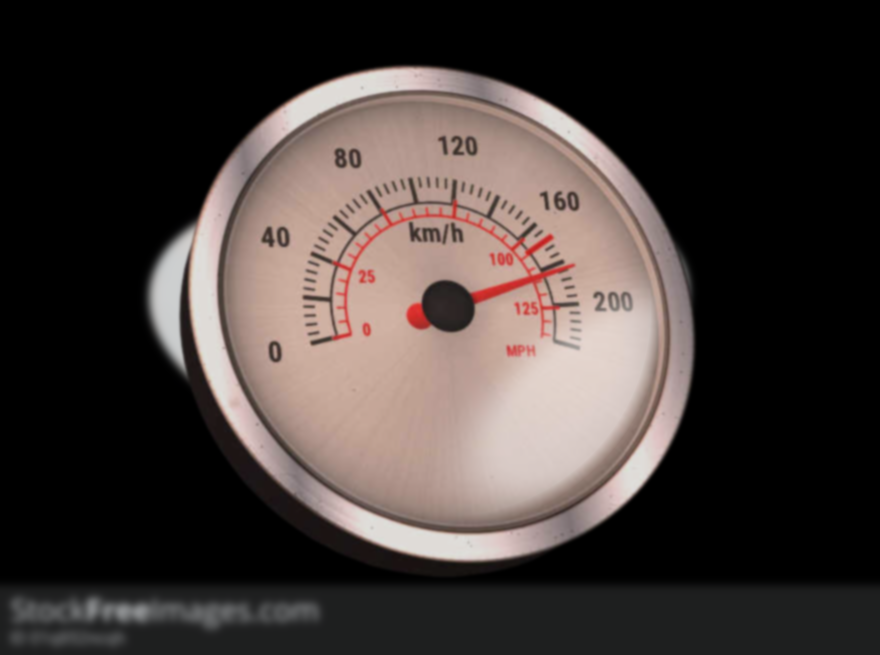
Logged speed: 184 km/h
